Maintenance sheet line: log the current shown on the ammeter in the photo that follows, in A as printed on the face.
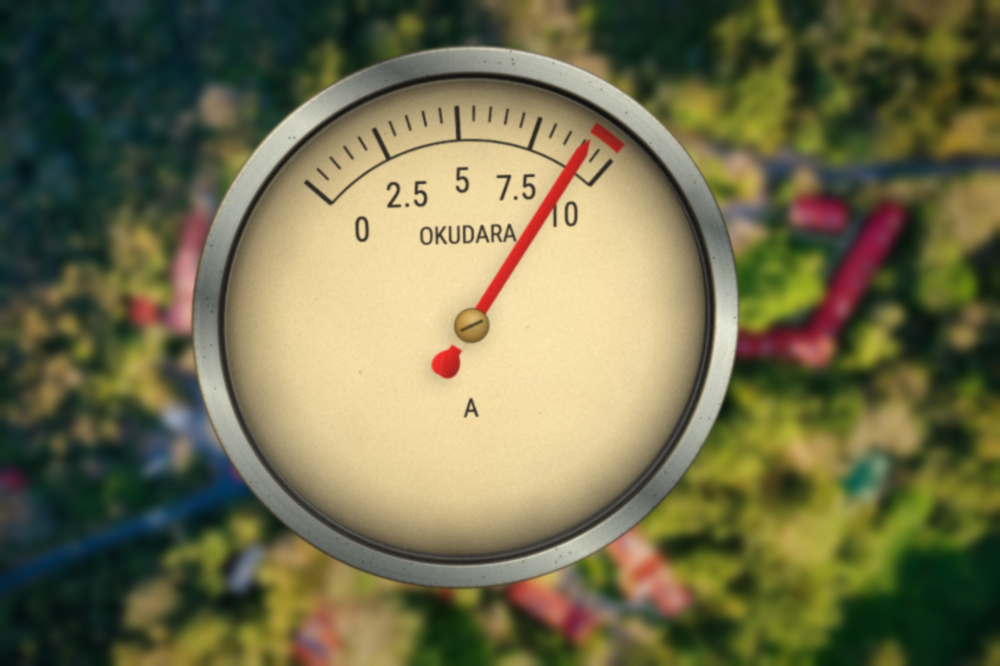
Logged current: 9 A
